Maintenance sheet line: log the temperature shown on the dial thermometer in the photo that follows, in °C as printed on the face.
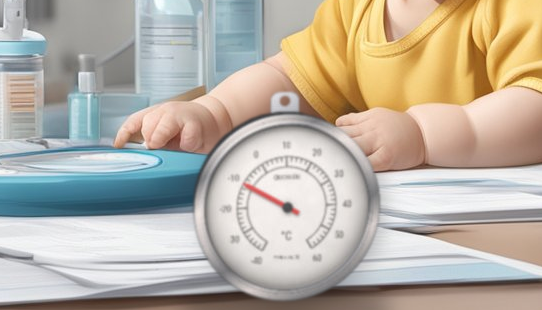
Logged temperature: -10 °C
